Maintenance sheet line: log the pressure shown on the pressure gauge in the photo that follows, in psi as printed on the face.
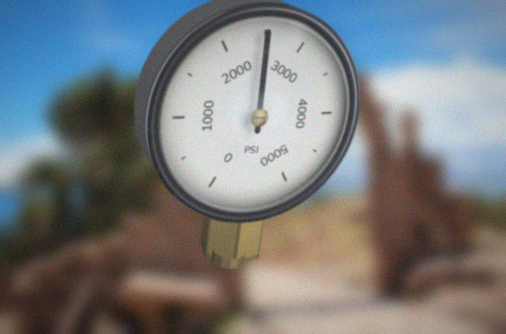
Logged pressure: 2500 psi
